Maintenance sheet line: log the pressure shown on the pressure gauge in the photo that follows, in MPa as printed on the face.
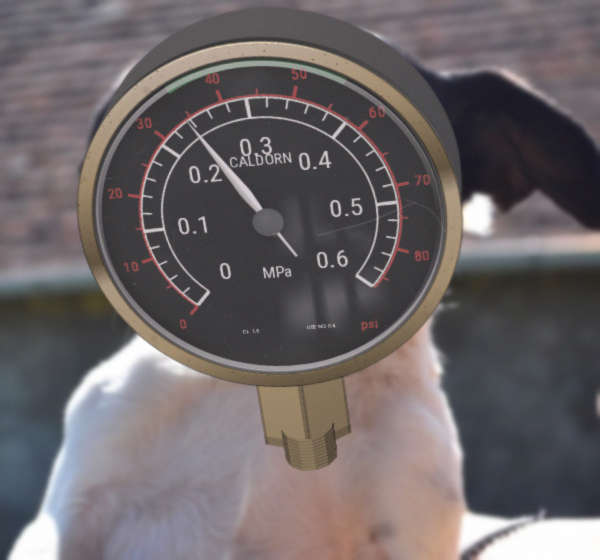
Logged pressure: 0.24 MPa
